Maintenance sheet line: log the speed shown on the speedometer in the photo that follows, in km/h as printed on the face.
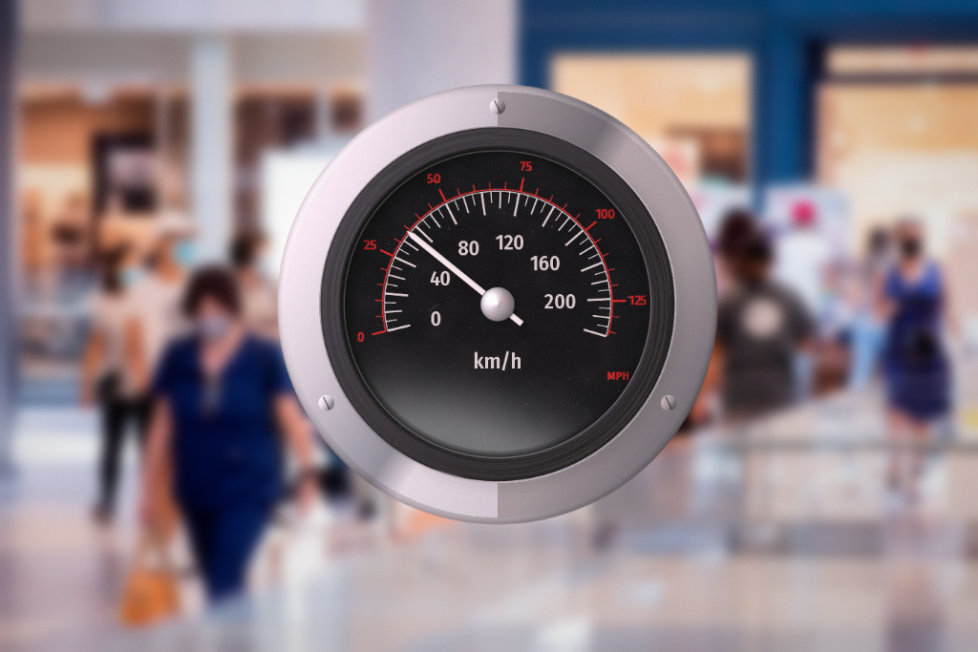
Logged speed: 55 km/h
